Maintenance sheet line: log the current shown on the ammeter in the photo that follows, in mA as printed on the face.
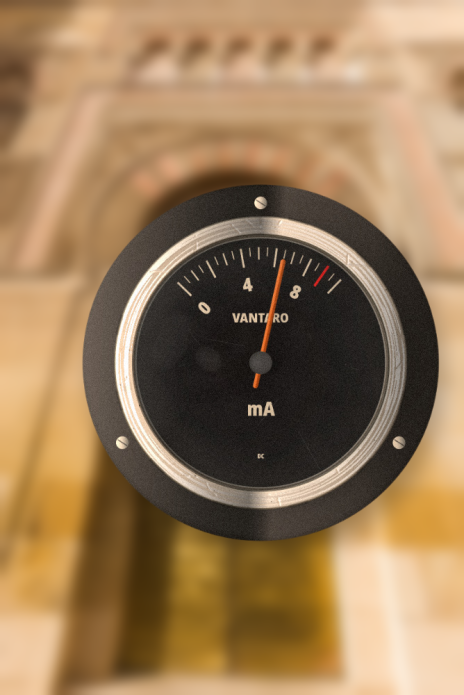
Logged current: 6.5 mA
